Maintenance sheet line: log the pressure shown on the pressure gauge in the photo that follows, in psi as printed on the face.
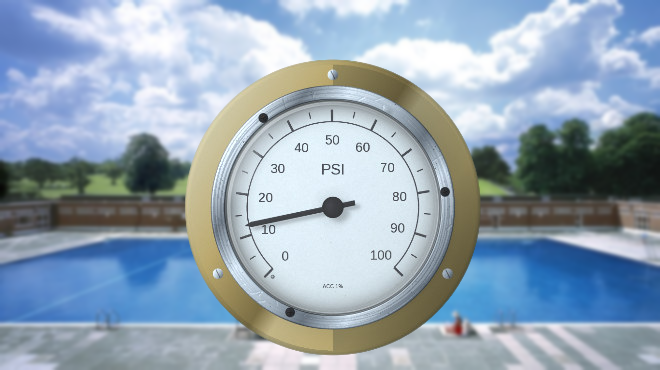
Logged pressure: 12.5 psi
